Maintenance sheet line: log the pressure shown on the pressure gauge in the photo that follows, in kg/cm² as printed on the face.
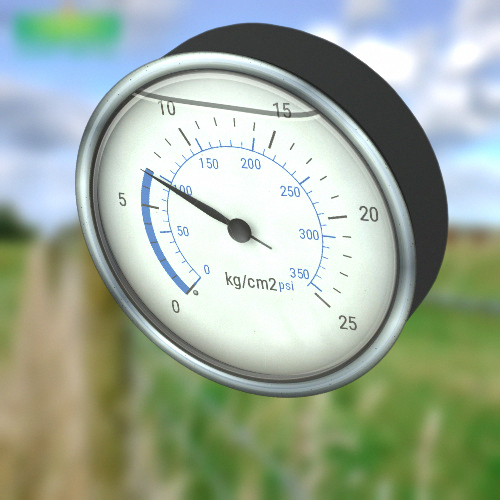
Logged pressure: 7 kg/cm²
